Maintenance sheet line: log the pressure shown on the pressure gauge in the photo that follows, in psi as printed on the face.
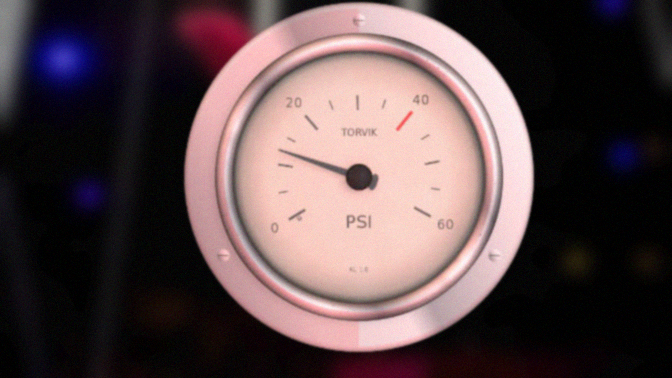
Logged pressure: 12.5 psi
